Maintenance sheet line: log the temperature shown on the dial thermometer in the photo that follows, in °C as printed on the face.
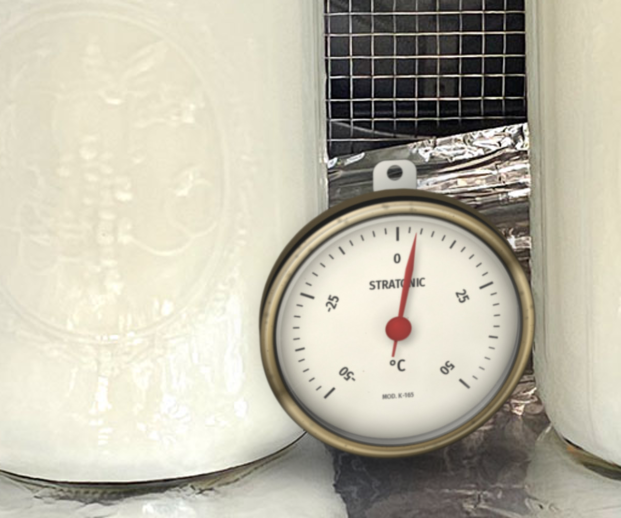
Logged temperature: 3.75 °C
